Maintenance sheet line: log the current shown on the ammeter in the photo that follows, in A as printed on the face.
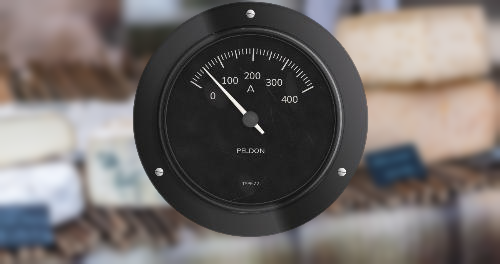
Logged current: 50 A
